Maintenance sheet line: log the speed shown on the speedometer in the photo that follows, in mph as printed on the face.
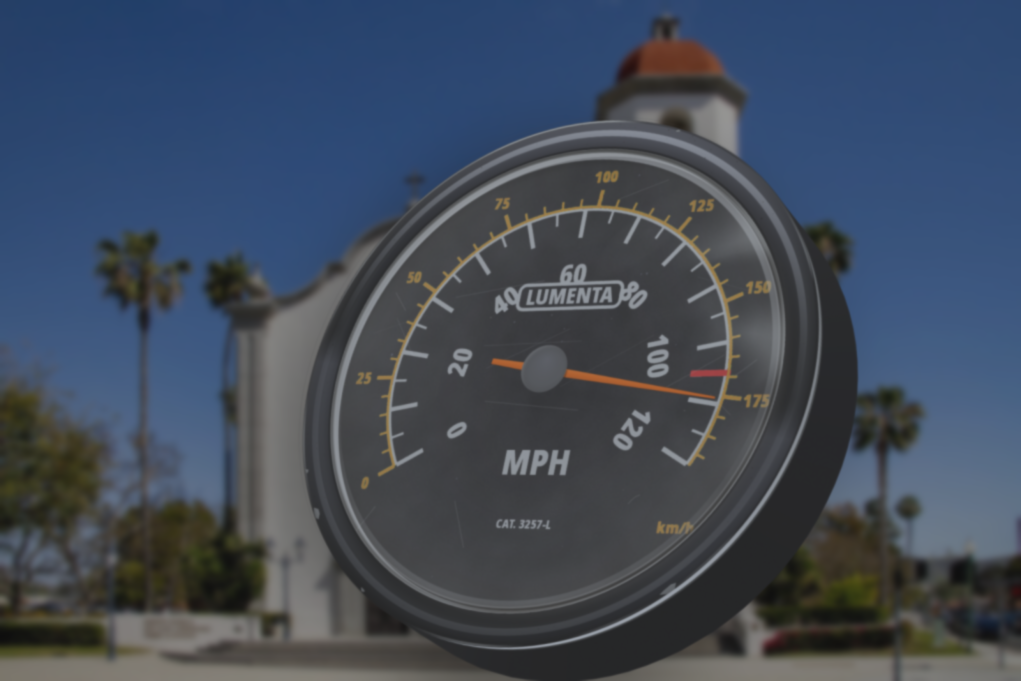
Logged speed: 110 mph
